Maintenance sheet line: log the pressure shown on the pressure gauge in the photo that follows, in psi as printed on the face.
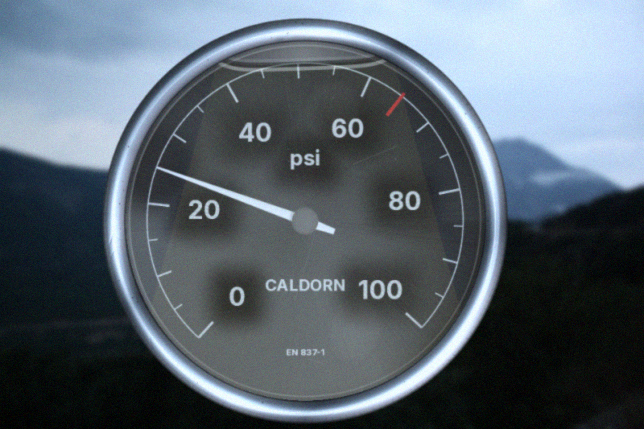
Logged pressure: 25 psi
